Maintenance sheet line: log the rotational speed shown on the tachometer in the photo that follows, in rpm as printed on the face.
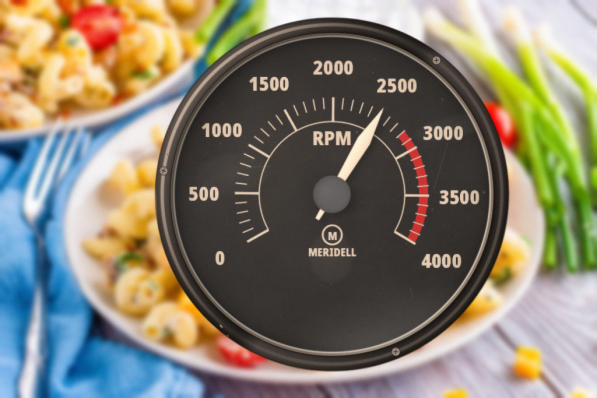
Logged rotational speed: 2500 rpm
